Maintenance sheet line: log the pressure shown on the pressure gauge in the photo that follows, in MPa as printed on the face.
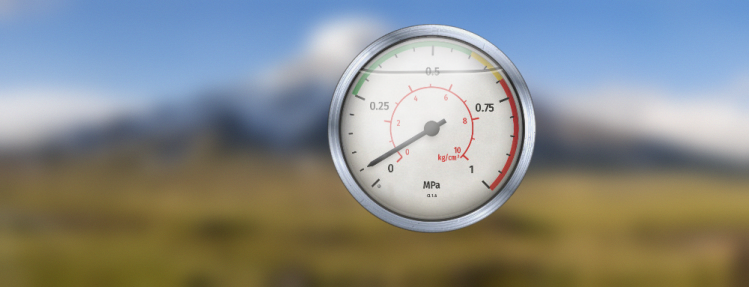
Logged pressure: 0.05 MPa
